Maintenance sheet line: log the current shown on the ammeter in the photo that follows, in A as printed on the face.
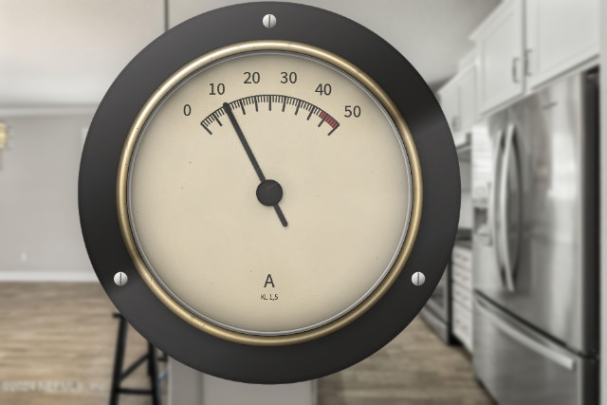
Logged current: 10 A
